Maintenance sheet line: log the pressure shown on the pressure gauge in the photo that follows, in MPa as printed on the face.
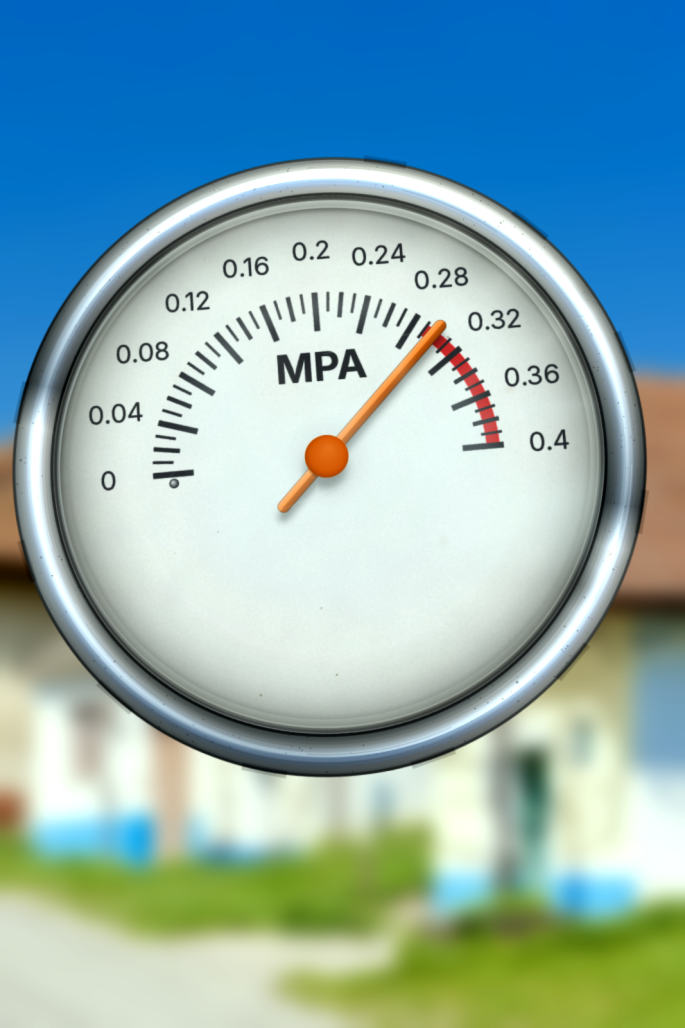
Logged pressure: 0.3 MPa
